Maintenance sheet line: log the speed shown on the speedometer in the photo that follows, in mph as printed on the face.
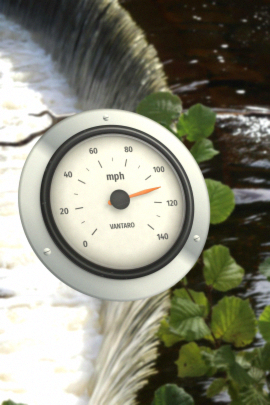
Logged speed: 110 mph
